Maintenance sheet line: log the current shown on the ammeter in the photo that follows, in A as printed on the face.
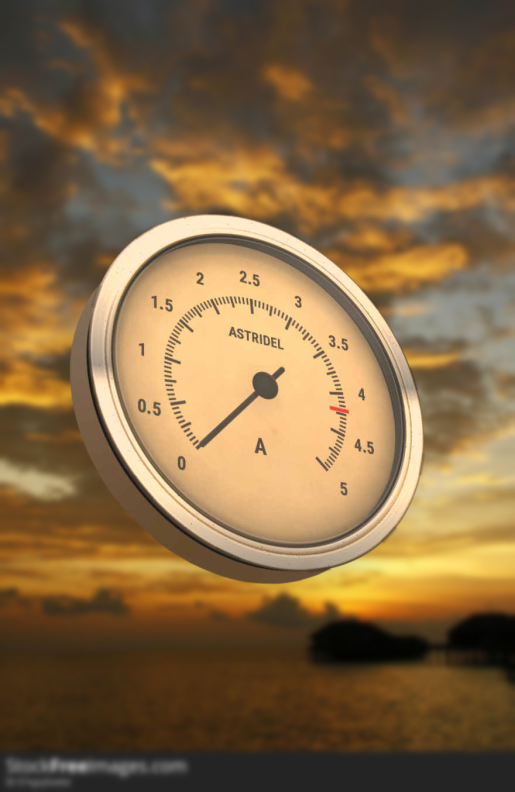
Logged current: 0 A
